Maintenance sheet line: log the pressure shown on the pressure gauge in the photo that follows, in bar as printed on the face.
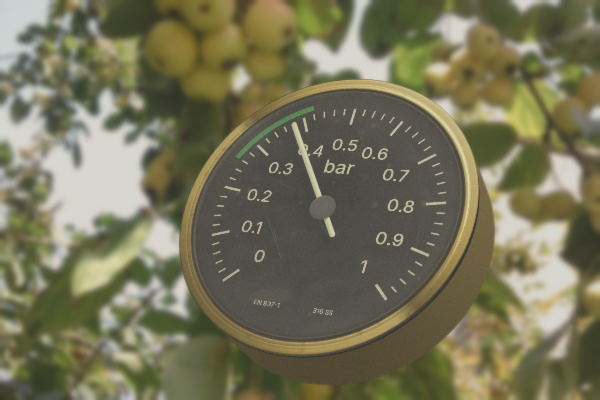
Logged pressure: 0.38 bar
